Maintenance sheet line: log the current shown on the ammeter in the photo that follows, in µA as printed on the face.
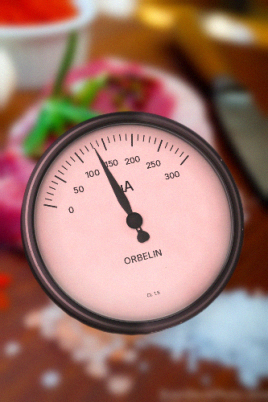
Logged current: 130 µA
